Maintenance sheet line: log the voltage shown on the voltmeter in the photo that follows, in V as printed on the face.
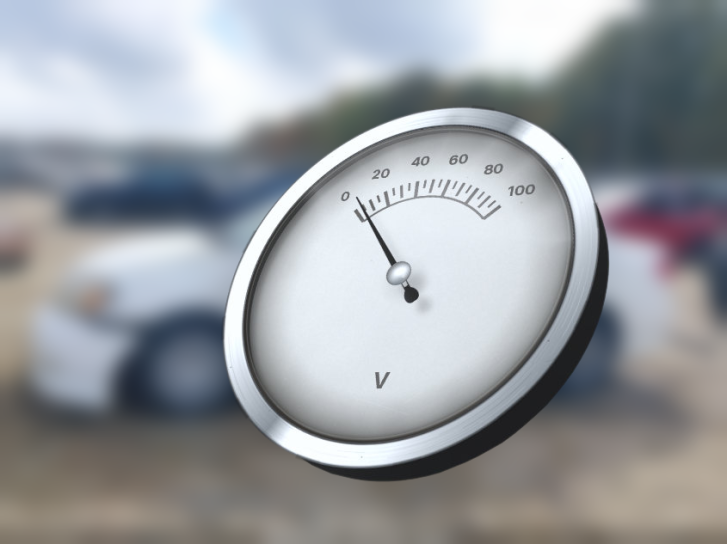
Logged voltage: 5 V
